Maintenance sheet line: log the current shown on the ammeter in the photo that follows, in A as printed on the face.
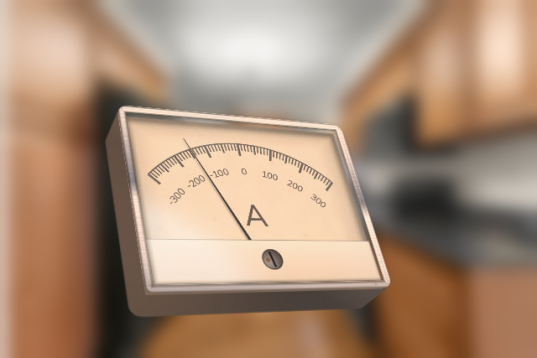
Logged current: -150 A
